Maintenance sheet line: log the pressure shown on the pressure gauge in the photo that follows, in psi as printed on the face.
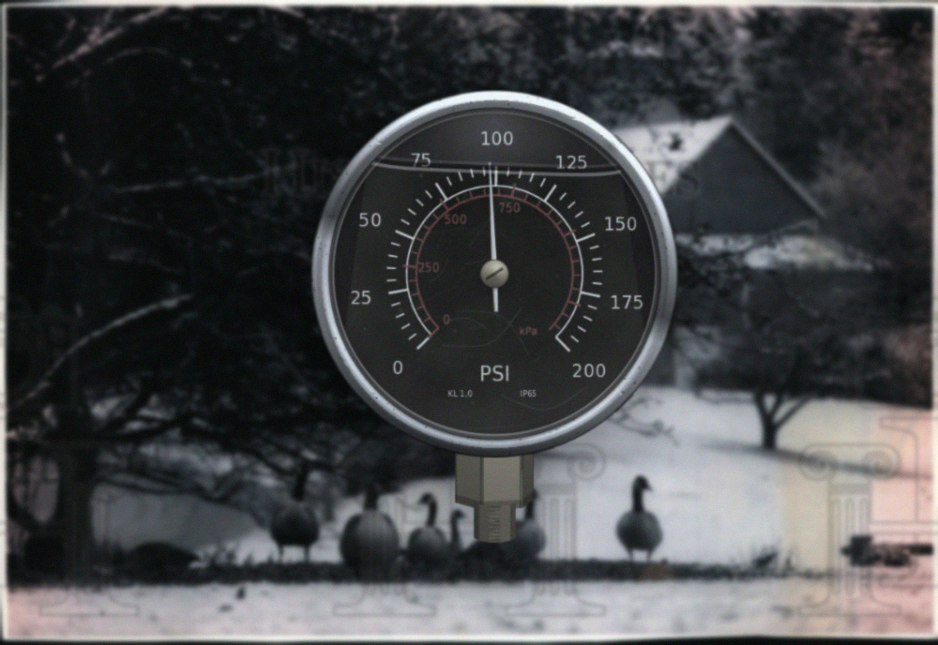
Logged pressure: 97.5 psi
